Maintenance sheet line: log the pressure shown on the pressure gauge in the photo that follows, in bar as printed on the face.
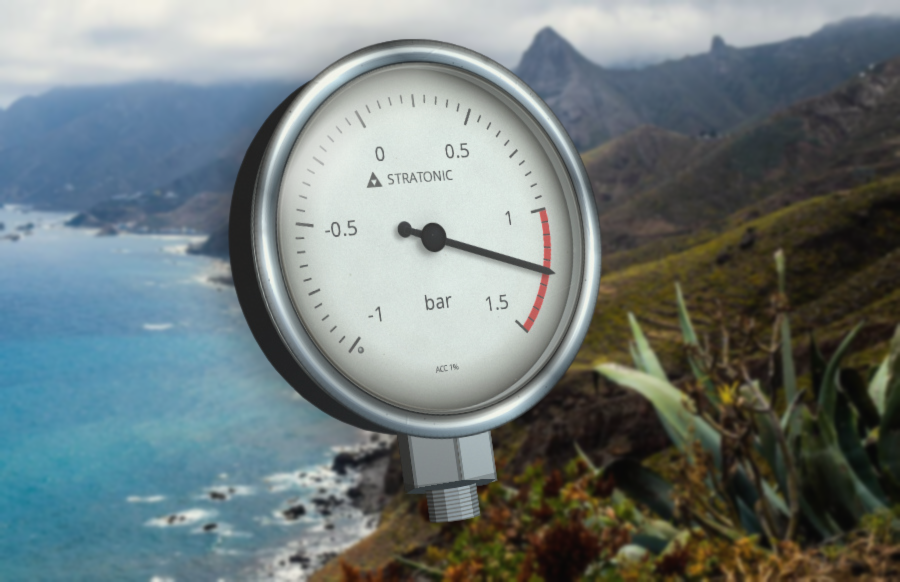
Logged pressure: 1.25 bar
